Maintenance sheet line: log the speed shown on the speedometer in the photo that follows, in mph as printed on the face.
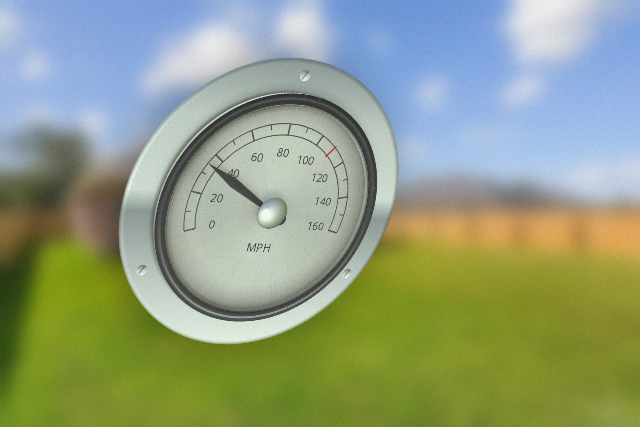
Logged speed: 35 mph
